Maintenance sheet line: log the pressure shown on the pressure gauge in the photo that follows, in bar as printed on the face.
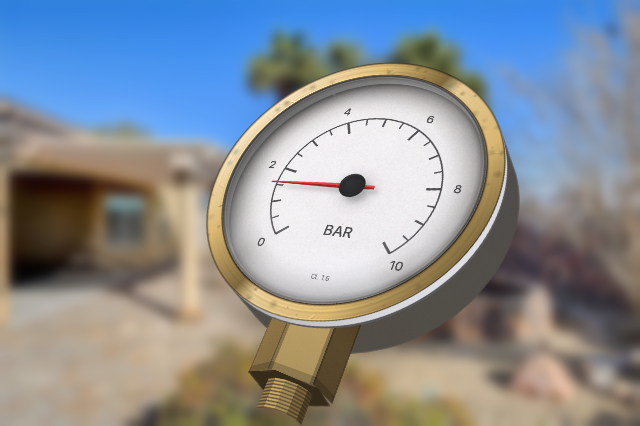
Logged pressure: 1.5 bar
